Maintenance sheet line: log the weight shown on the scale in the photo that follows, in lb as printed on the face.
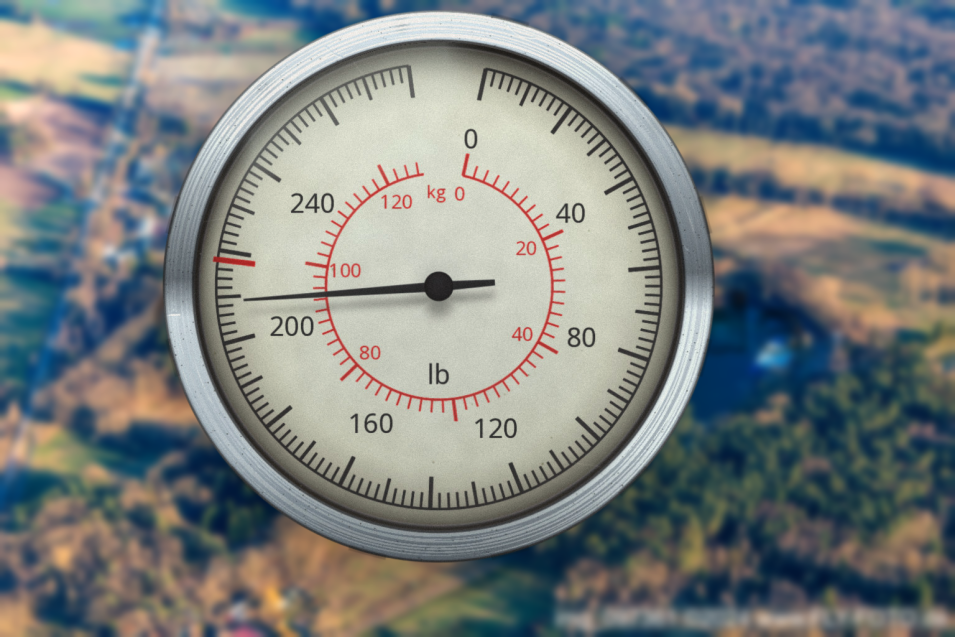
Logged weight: 209 lb
